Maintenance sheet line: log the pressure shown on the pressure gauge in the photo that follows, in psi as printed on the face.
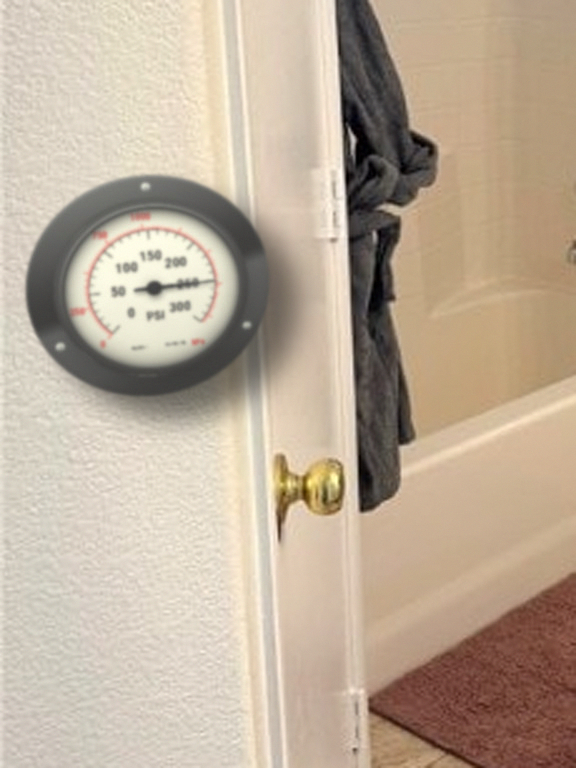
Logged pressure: 250 psi
